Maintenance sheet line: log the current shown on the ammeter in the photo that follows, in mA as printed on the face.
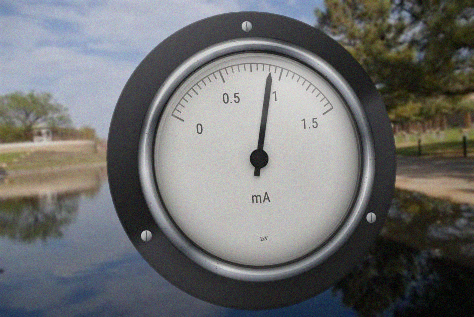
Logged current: 0.9 mA
